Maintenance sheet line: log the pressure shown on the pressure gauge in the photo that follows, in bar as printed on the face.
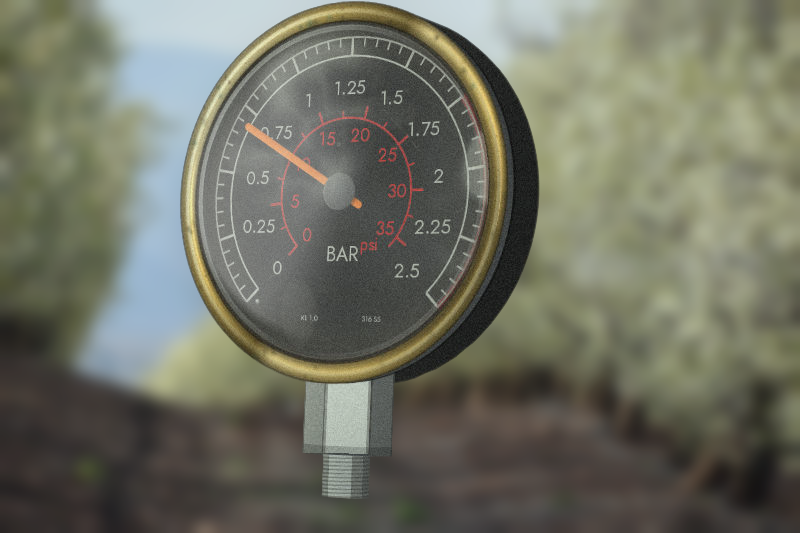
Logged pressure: 0.7 bar
